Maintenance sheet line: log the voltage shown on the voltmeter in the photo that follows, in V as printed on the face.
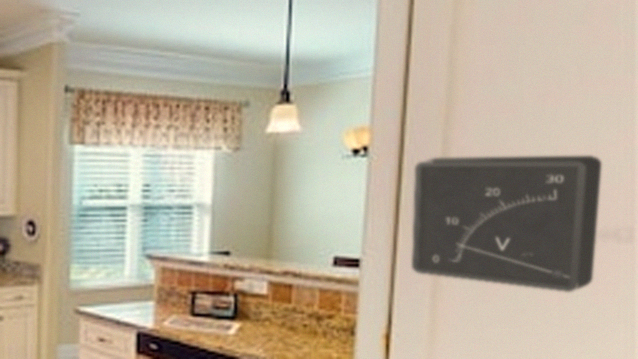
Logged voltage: 5 V
